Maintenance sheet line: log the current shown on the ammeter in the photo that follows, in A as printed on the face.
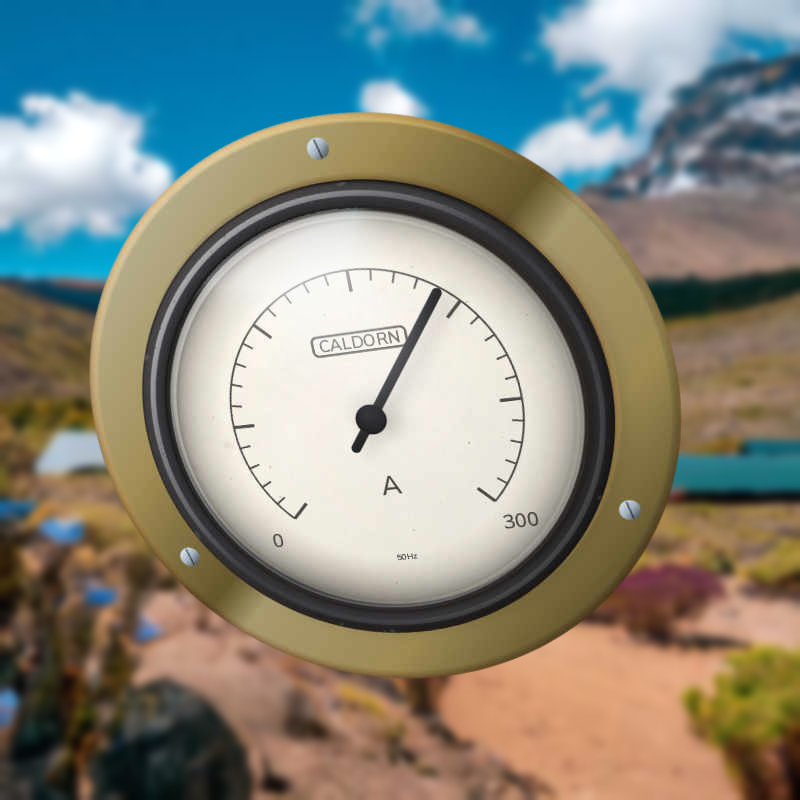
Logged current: 190 A
